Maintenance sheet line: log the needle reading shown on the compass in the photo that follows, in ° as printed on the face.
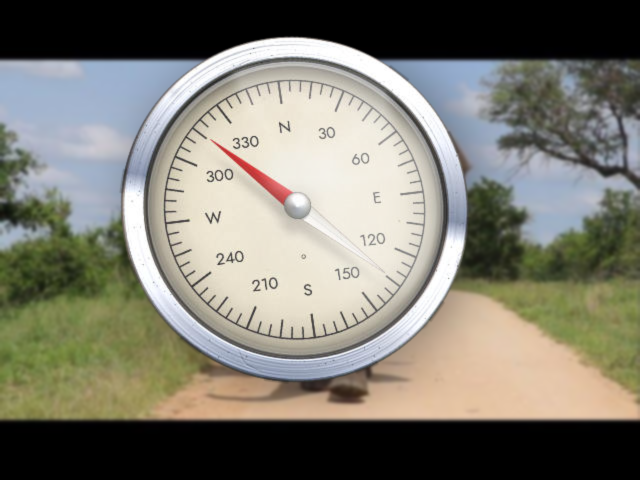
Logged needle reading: 315 °
